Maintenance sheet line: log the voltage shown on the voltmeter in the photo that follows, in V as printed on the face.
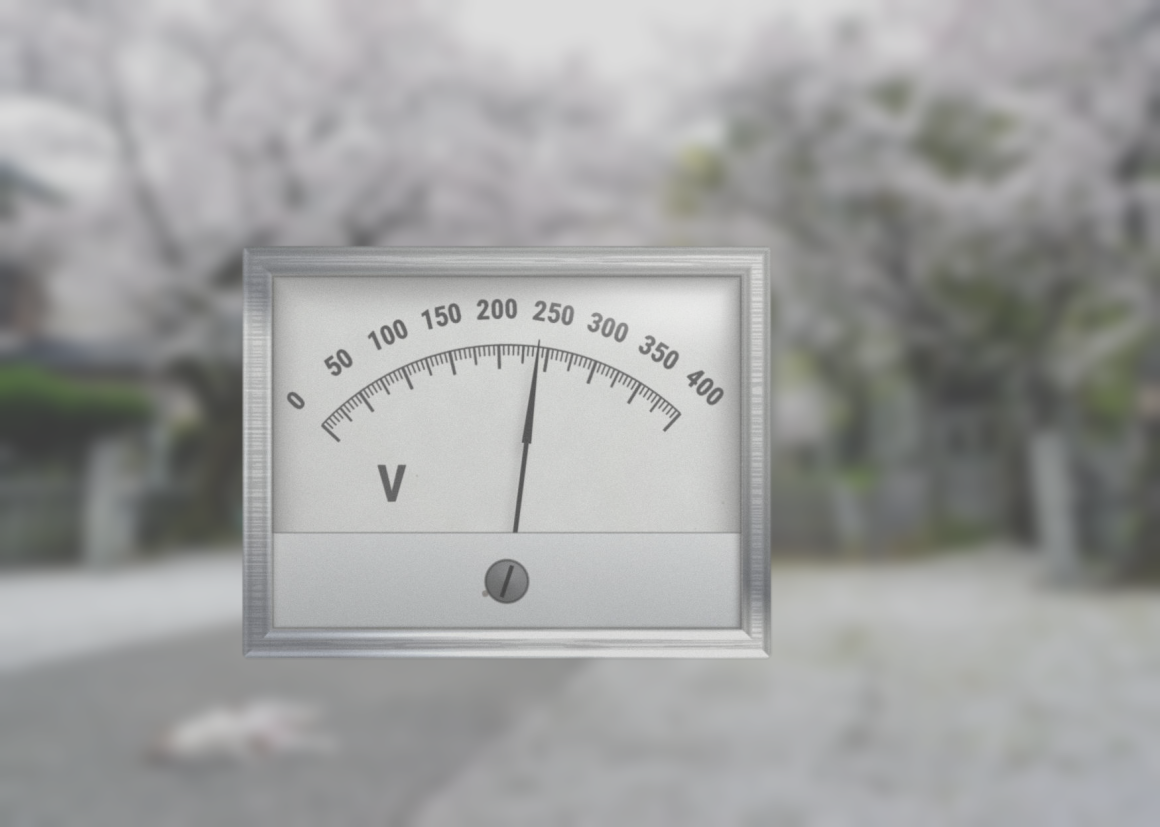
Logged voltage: 240 V
